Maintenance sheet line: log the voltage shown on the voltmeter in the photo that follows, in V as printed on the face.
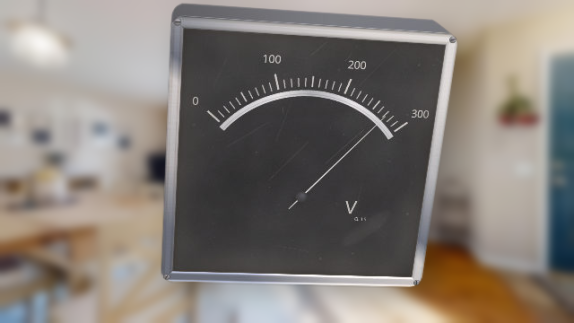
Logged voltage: 270 V
